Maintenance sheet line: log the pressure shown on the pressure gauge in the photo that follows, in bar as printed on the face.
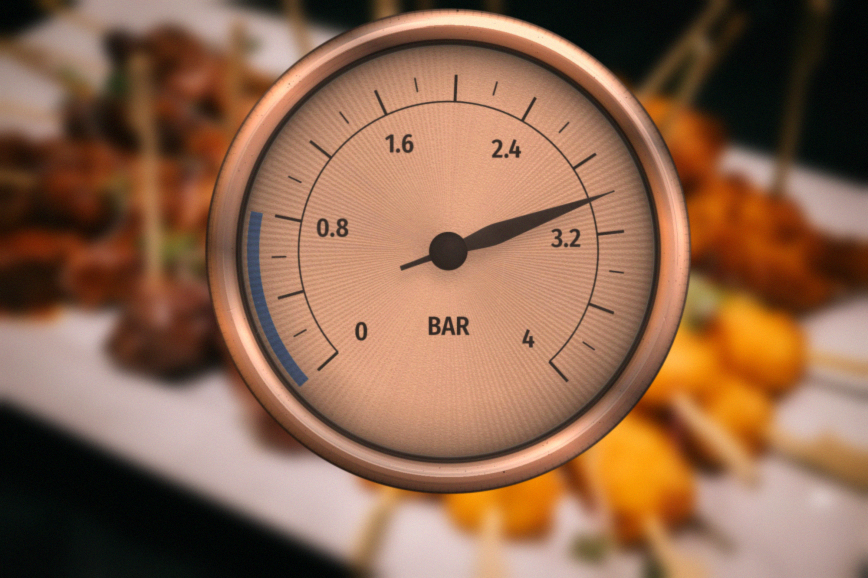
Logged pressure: 3 bar
